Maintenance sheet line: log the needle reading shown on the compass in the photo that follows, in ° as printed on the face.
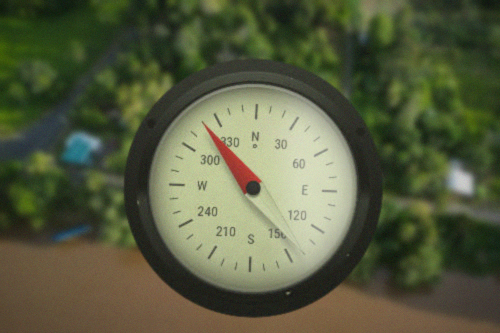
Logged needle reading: 320 °
